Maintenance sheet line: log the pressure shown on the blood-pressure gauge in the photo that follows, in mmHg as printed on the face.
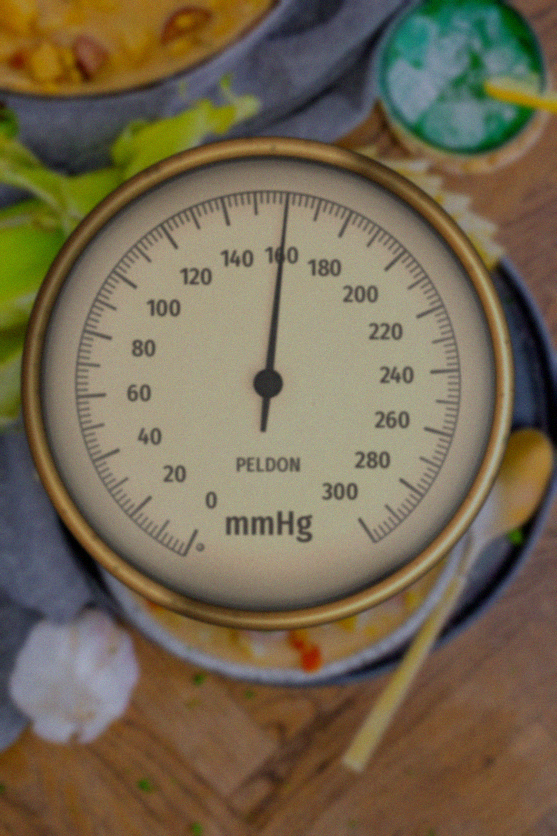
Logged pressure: 160 mmHg
